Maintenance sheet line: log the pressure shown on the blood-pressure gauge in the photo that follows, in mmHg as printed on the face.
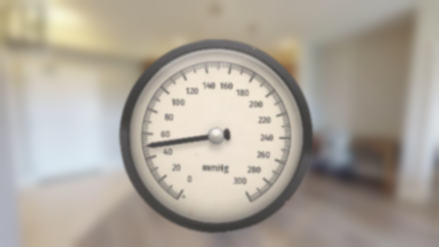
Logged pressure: 50 mmHg
